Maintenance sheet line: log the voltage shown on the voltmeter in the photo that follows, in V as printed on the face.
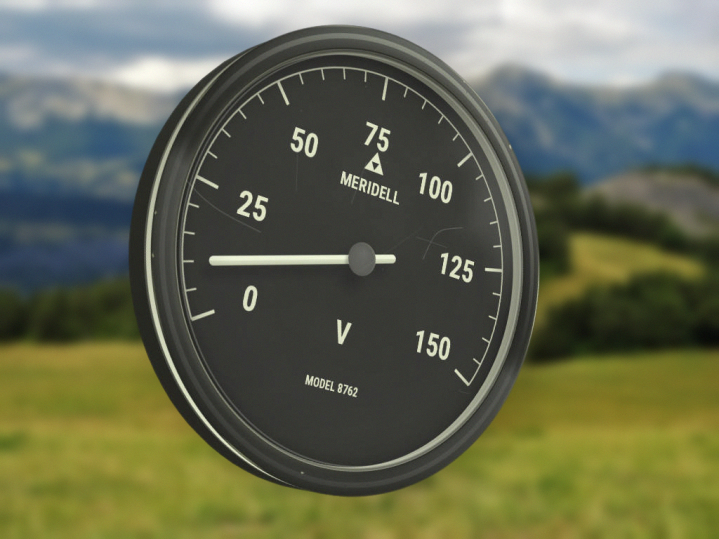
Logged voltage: 10 V
